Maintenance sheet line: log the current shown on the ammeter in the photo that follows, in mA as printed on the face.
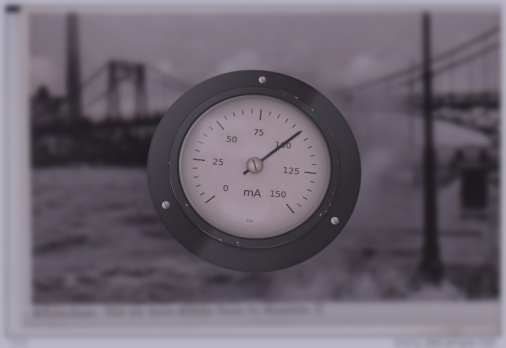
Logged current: 100 mA
